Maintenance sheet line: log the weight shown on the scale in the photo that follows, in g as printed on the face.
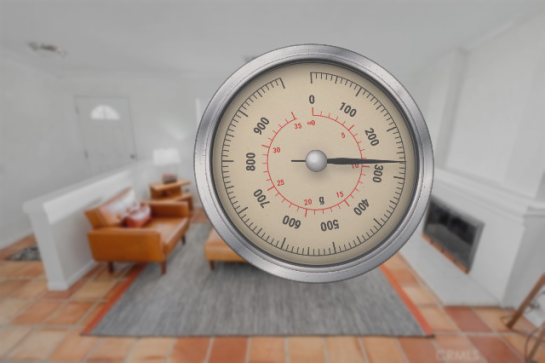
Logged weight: 270 g
